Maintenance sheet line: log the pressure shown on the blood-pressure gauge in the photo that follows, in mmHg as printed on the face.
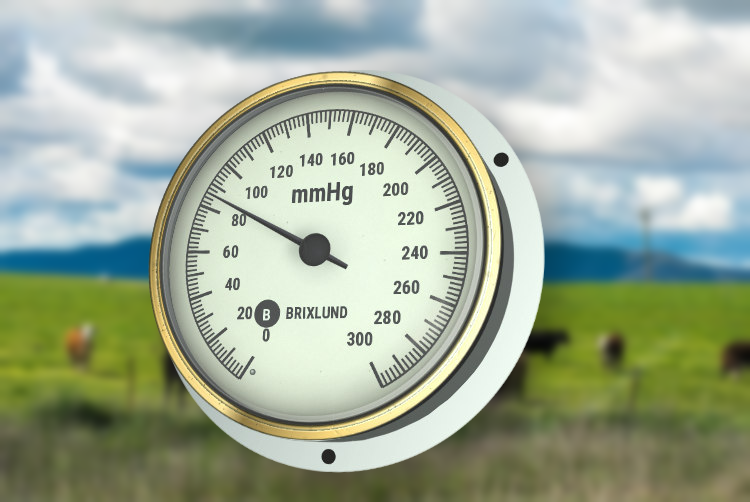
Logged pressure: 86 mmHg
